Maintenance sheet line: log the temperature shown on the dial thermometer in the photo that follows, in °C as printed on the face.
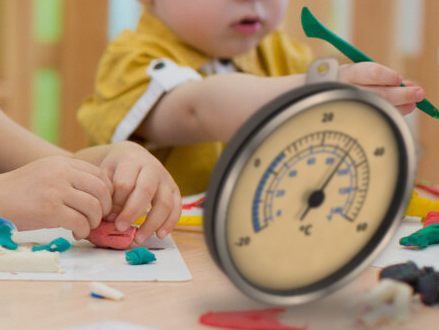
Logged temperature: 30 °C
